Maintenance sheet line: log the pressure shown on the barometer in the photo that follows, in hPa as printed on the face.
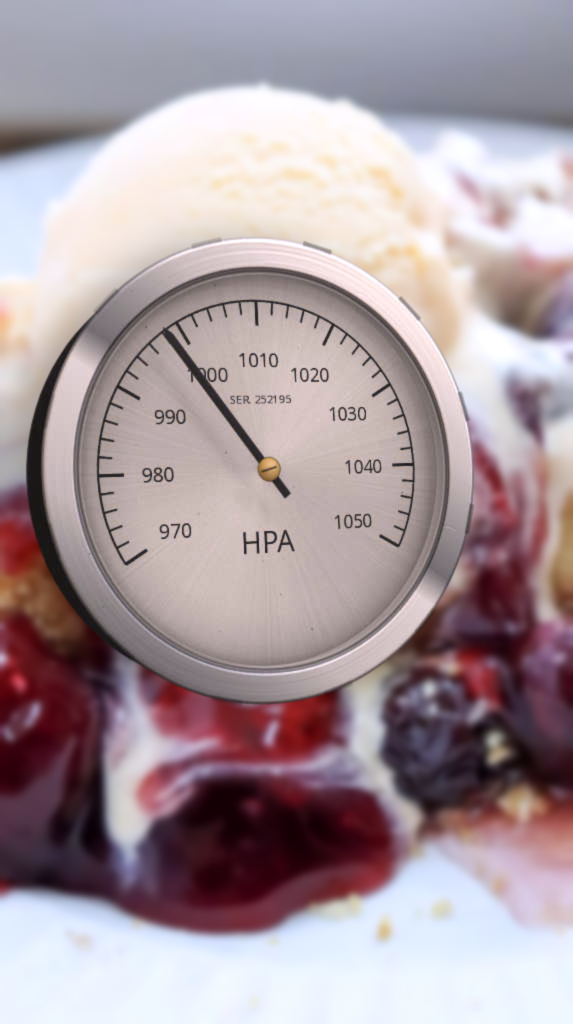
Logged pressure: 998 hPa
